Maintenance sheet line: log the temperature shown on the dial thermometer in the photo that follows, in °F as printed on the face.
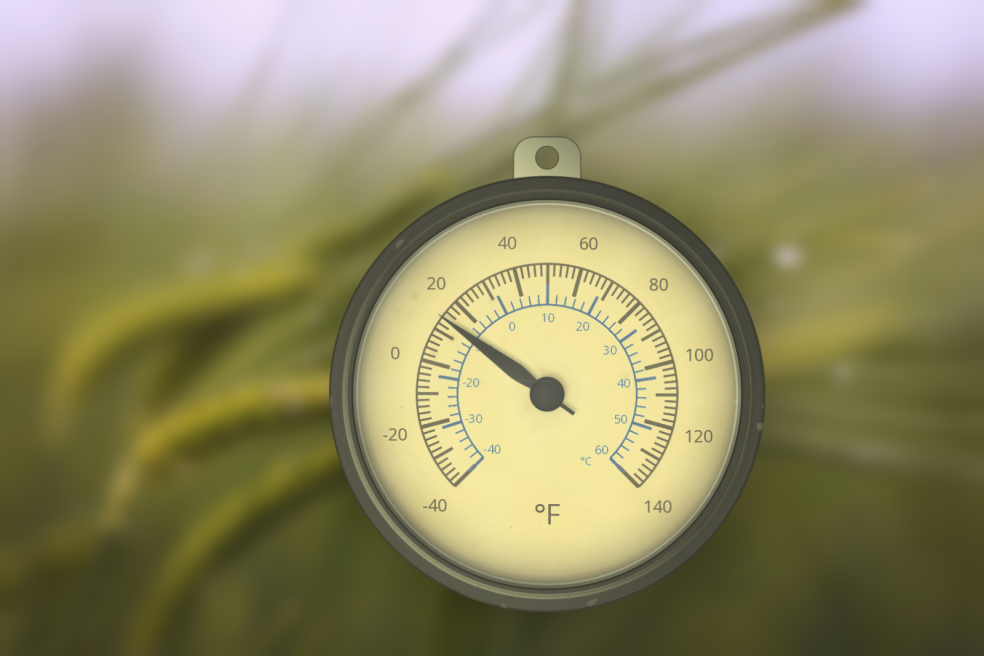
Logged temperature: 14 °F
